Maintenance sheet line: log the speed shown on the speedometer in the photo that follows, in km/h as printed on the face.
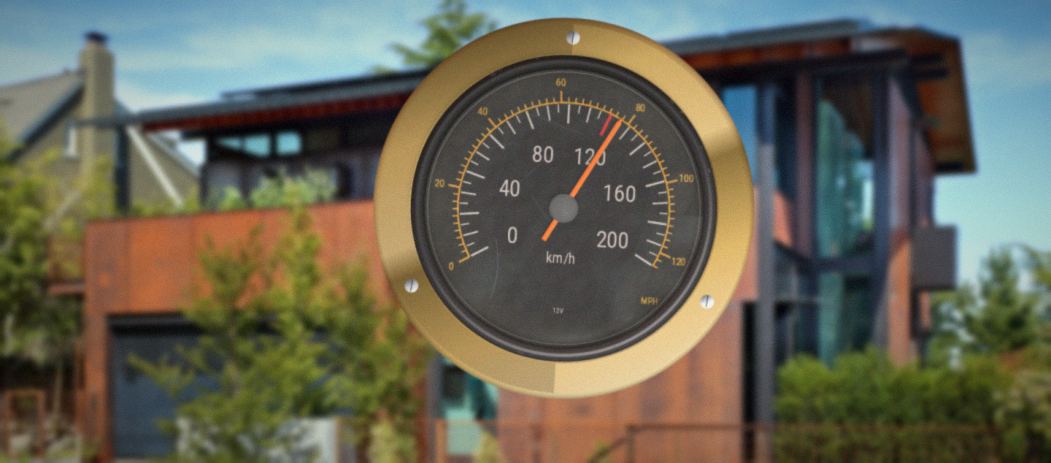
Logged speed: 125 km/h
